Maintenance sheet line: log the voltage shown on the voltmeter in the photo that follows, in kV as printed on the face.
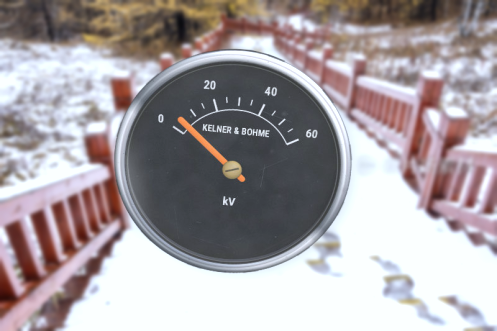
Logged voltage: 5 kV
